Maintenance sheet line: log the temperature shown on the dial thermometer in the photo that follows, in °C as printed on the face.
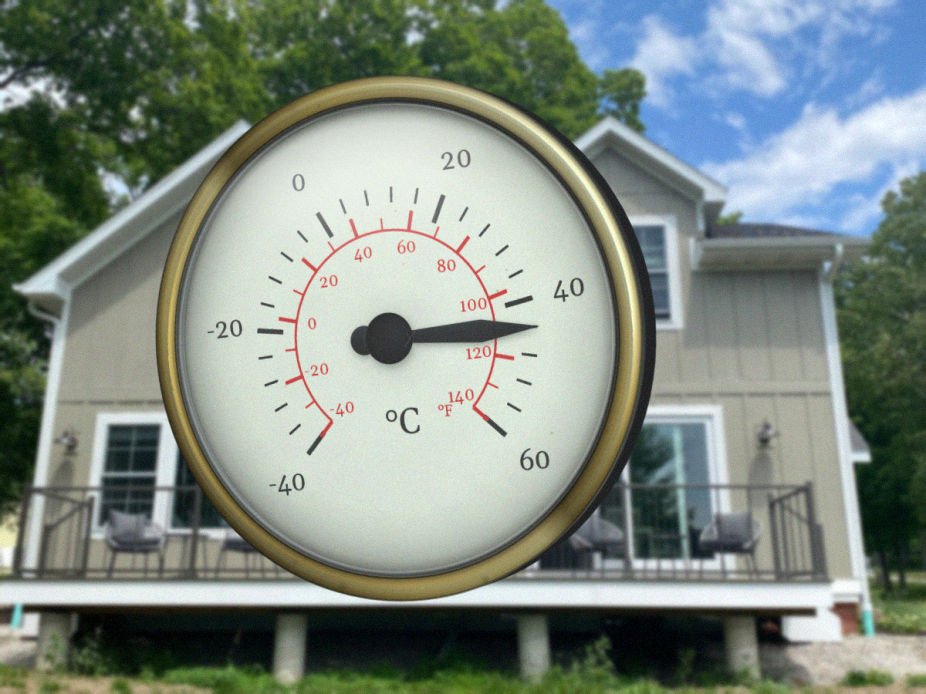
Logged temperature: 44 °C
